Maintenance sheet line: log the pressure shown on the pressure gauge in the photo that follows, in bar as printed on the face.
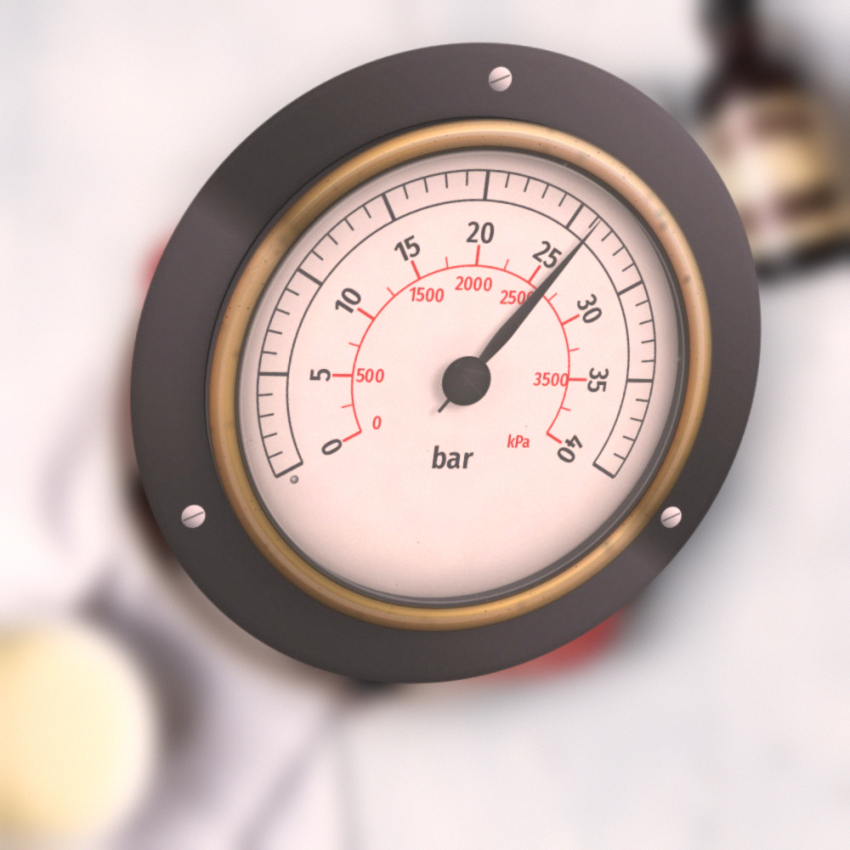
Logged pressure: 26 bar
